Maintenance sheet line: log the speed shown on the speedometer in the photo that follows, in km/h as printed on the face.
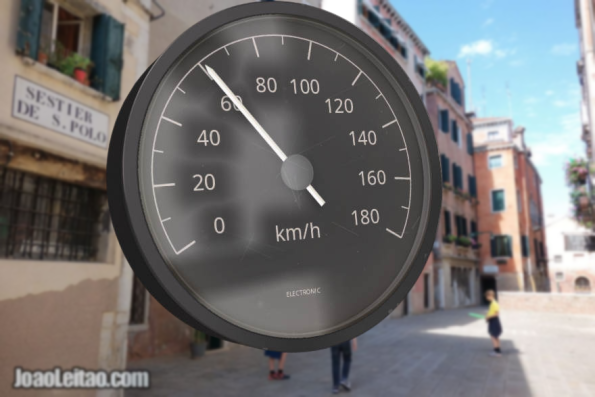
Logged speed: 60 km/h
